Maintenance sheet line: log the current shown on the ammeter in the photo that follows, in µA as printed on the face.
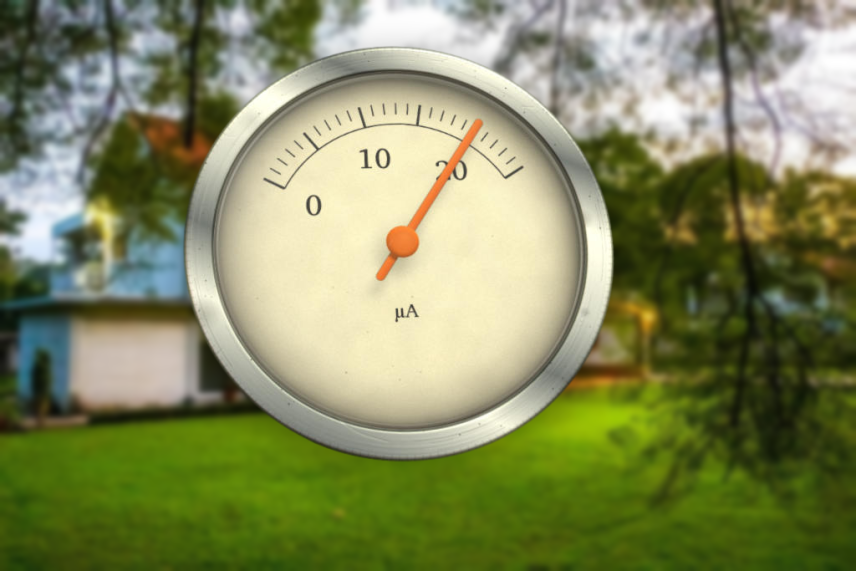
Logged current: 20 µA
